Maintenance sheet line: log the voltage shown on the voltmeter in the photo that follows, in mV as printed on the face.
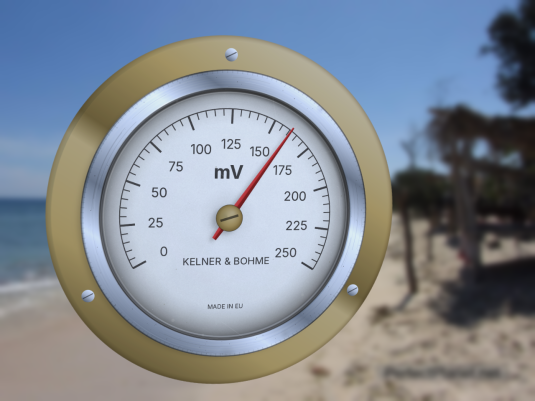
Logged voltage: 160 mV
